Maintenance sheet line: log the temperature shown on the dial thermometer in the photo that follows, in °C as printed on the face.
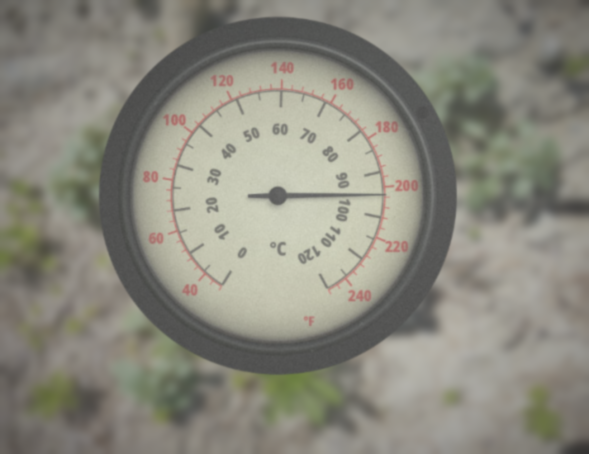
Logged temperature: 95 °C
